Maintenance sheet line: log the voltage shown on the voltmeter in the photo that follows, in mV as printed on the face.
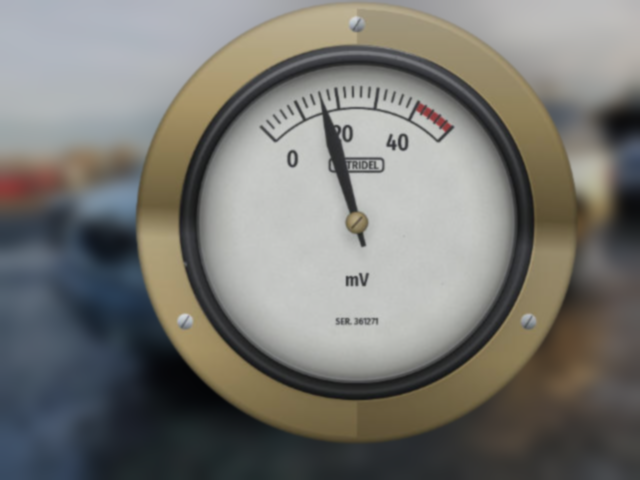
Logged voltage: 16 mV
